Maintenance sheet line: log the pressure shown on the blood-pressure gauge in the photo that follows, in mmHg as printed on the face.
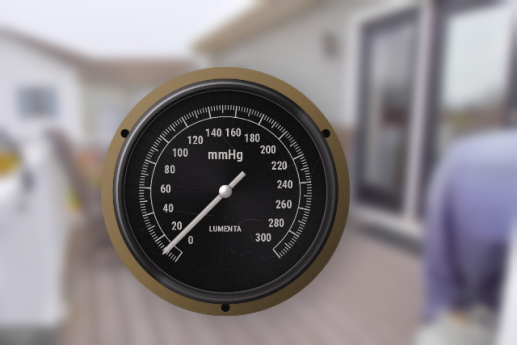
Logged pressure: 10 mmHg
